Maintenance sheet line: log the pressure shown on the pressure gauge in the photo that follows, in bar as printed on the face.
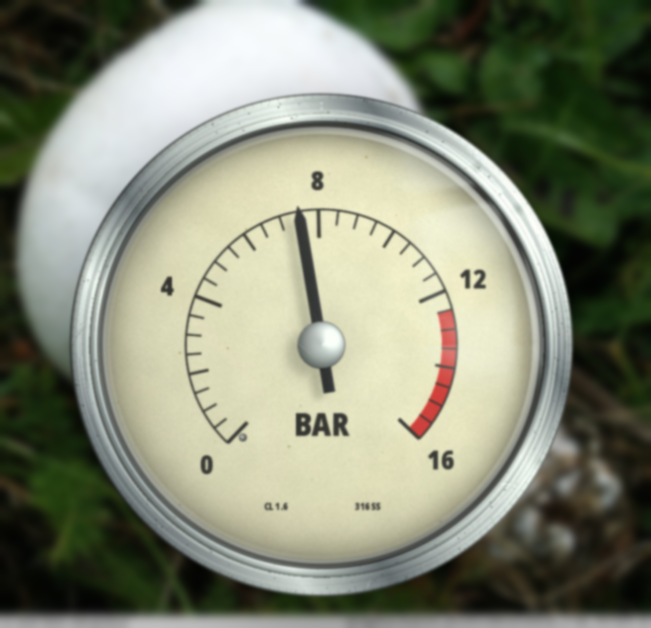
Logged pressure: 7.5 bar
